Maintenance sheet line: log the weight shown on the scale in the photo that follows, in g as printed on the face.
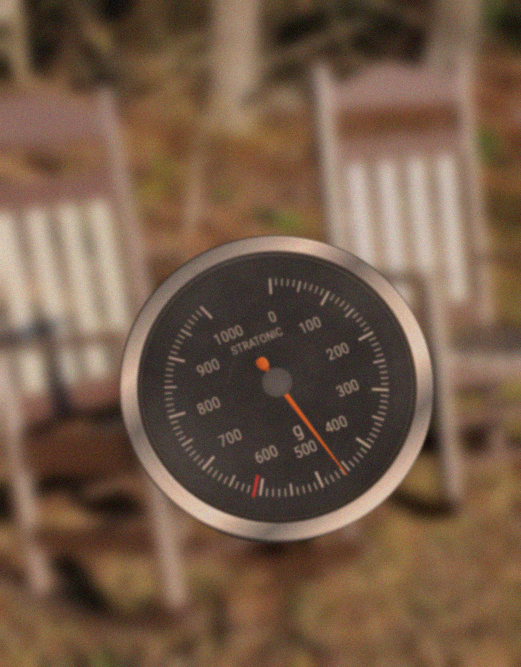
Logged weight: 460 g
